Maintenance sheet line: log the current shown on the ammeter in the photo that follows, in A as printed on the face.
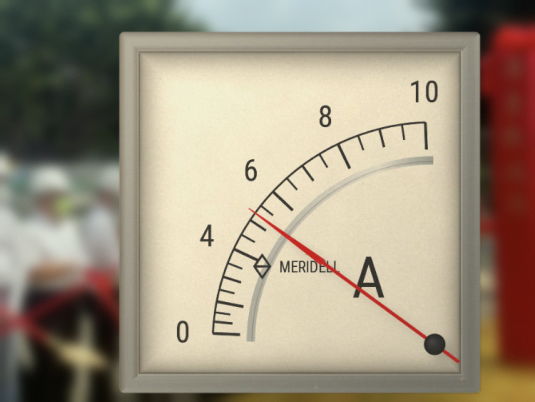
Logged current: 5.25 A
